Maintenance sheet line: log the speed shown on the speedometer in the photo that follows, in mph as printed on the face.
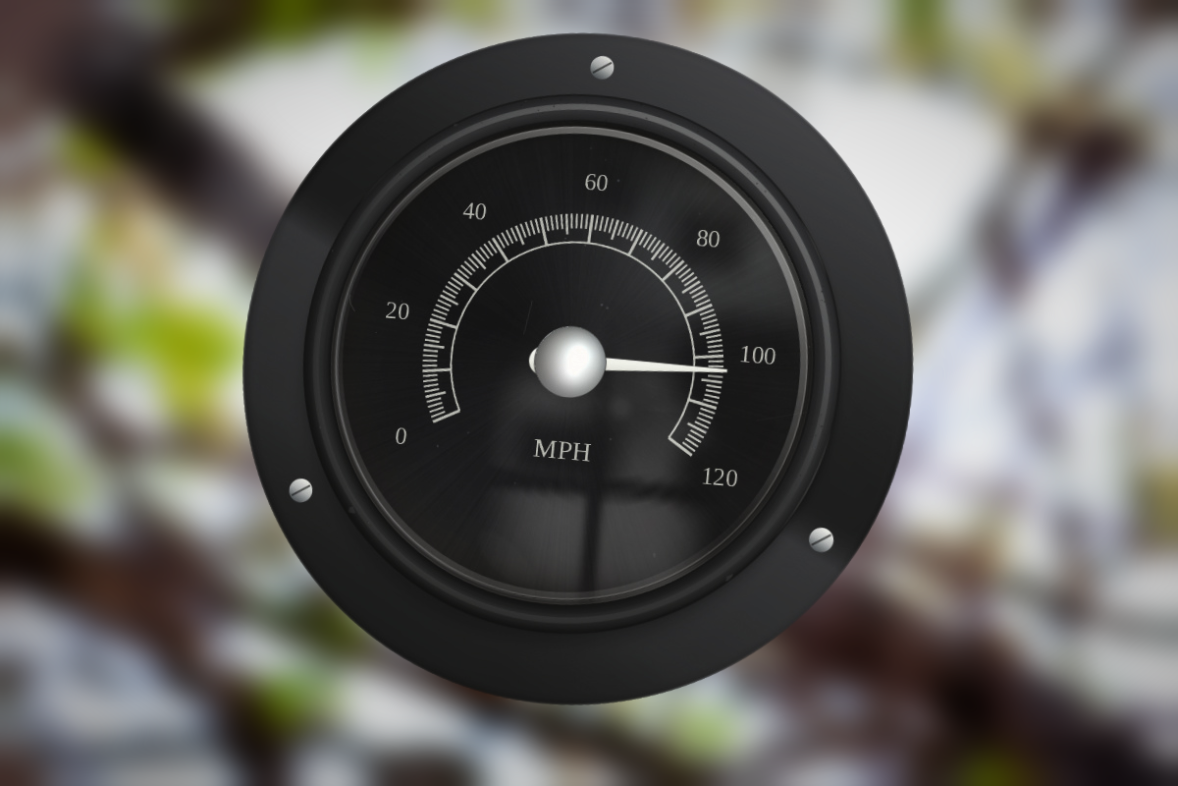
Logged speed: 103 mph
